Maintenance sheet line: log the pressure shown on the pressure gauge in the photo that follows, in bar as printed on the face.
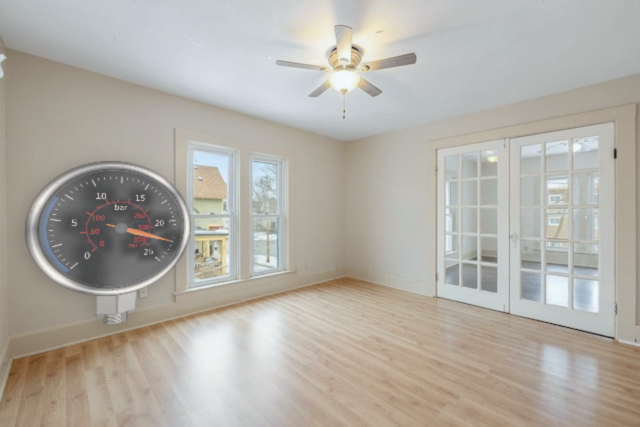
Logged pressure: 22.5 bar
